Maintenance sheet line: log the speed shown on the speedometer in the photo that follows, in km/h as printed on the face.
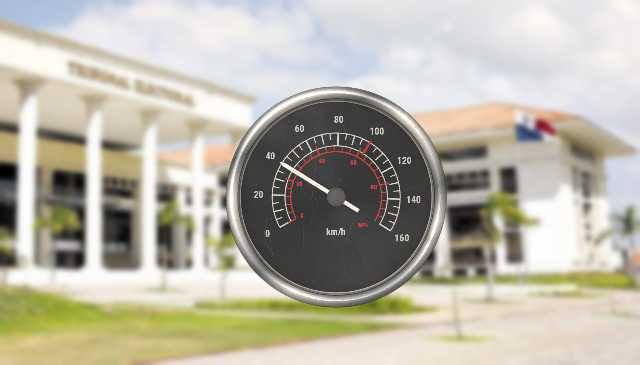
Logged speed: 40 km/h
